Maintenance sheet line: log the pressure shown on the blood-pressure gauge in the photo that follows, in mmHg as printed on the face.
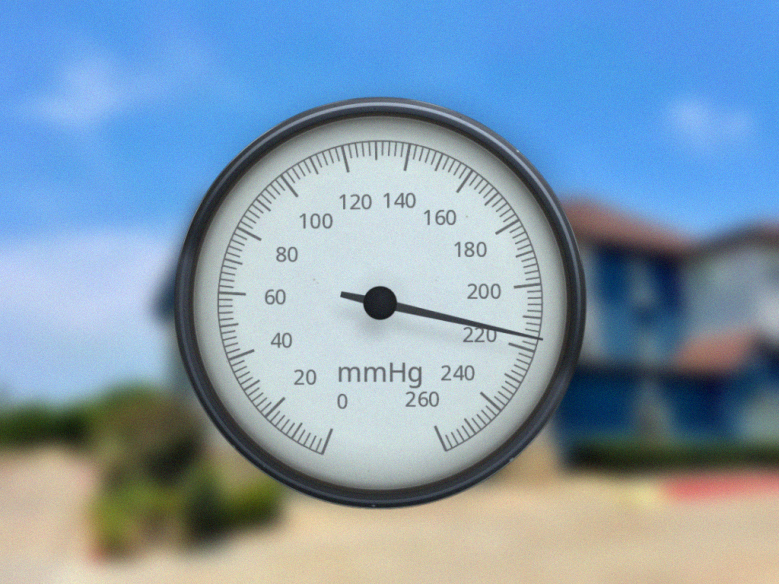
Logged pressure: 216 mmHg
